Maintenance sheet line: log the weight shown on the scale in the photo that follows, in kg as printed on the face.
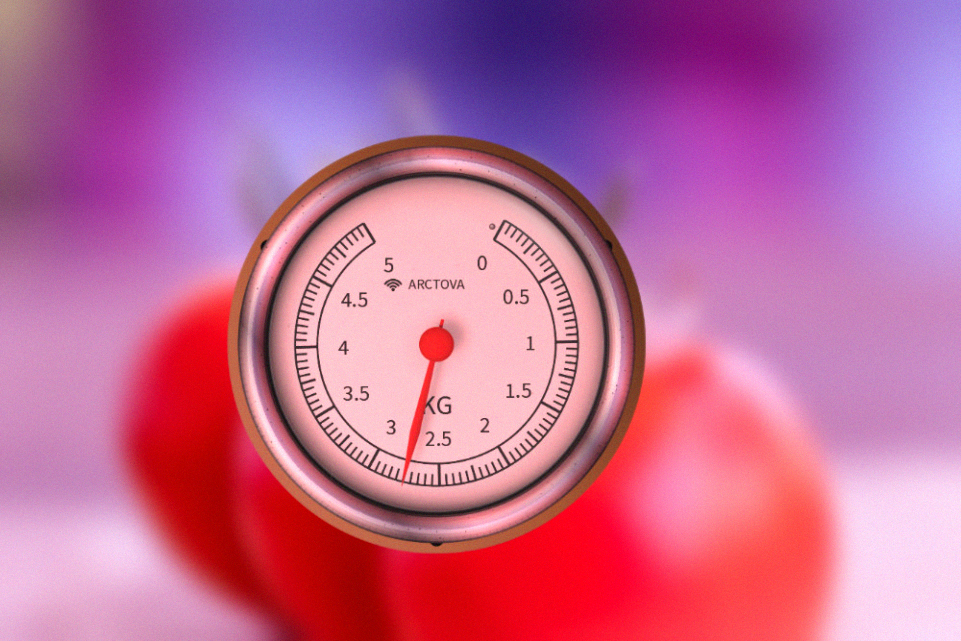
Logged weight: 2.75 kg
